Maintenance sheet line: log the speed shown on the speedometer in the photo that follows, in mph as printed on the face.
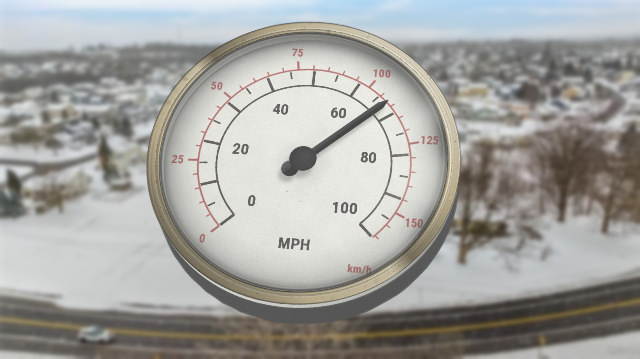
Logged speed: 67.5 mph
